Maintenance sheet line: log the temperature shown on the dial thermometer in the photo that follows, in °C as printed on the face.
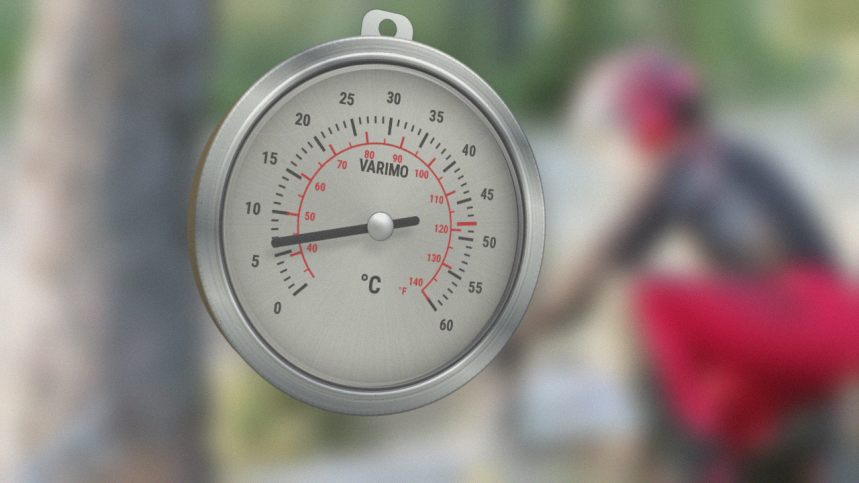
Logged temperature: 6.5 °C
